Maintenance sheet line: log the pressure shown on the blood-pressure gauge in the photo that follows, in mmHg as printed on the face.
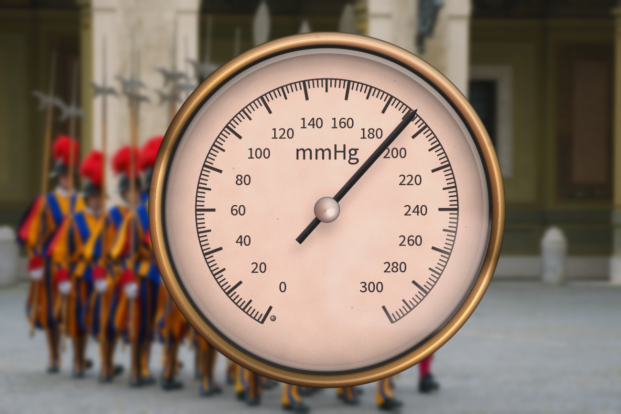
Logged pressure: 192 mmHg
